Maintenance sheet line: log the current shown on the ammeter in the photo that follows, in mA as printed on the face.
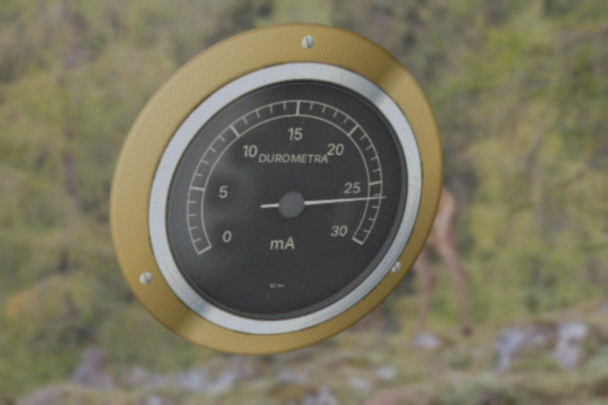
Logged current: 26 mA
